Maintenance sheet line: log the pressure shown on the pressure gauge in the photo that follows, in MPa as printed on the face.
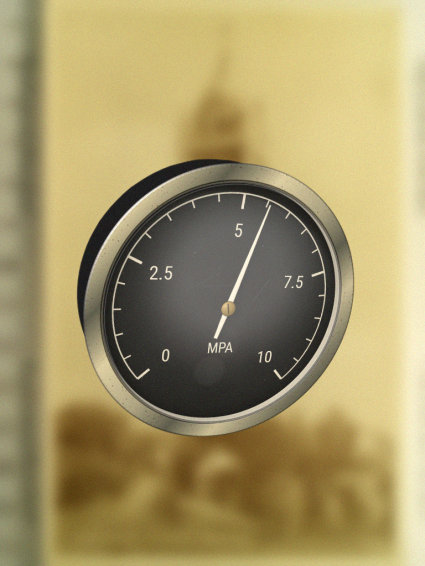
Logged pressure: 5.5 MPa
